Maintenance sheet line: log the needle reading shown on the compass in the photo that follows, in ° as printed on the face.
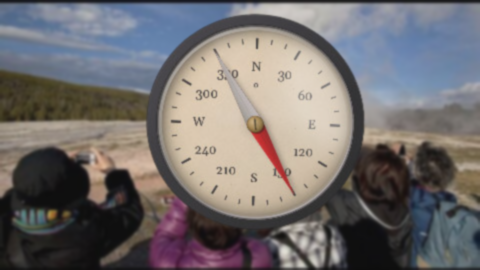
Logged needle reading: 150 °
